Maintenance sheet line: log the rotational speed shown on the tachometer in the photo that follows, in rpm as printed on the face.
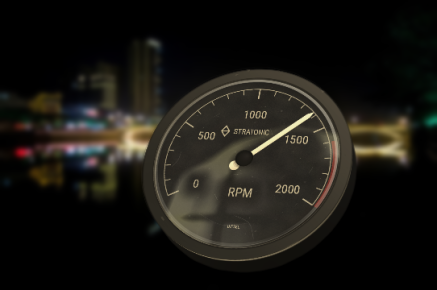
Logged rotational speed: 1400 rpm
